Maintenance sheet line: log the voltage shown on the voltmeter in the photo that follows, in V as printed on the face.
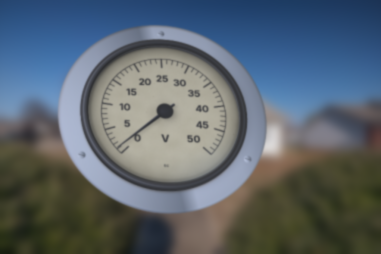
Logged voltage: 1 V
